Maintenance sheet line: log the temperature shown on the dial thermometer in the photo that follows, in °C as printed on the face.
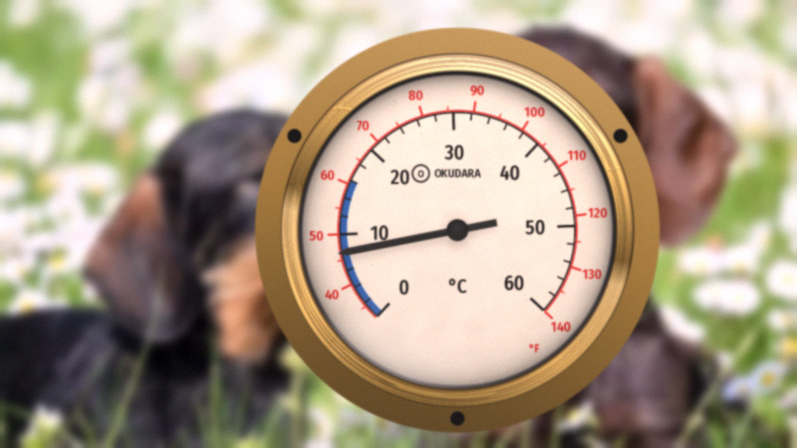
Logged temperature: 8 °C
